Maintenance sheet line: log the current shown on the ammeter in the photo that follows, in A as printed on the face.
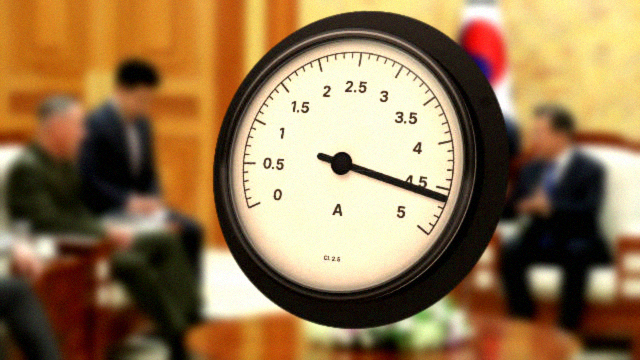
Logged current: 4.6 A
